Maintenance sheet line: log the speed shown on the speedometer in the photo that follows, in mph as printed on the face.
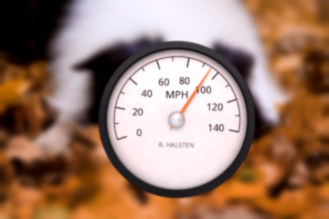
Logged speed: 95 mph
